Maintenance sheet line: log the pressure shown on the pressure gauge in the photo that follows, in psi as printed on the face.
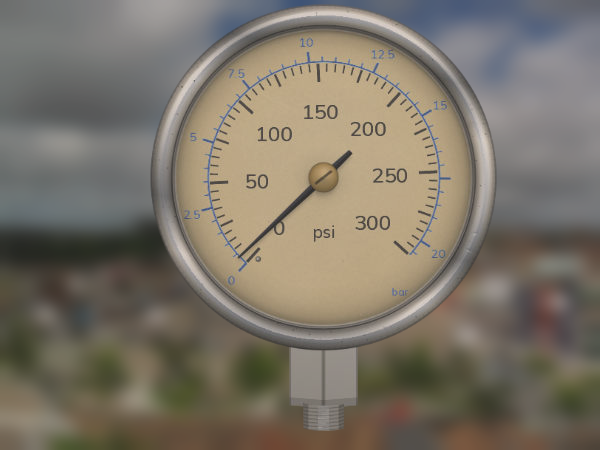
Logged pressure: 5 psi
